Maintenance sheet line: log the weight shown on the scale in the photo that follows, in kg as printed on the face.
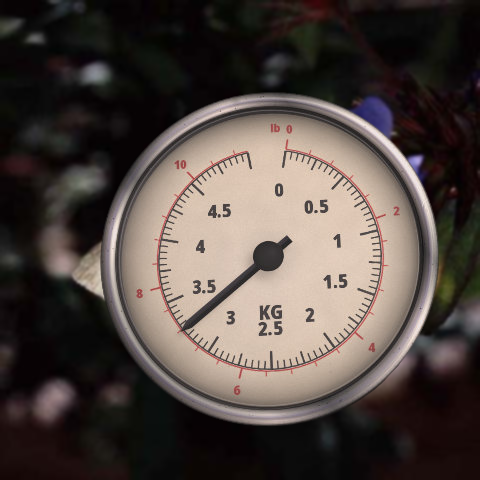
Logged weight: 3.25 kg
